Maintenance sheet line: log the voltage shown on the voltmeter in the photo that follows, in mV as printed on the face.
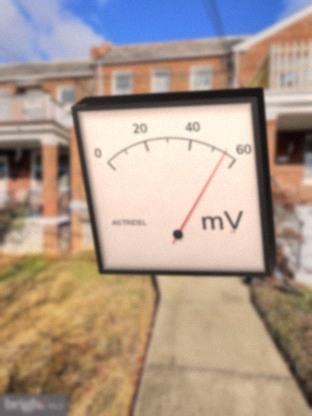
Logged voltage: 55 mV
